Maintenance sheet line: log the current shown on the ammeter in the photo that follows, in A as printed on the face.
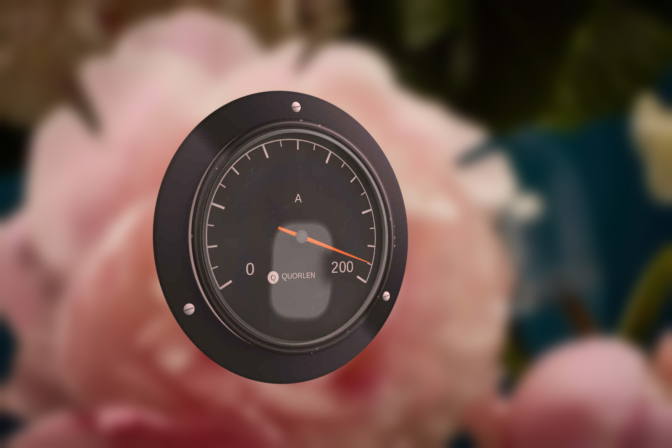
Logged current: 190 A
